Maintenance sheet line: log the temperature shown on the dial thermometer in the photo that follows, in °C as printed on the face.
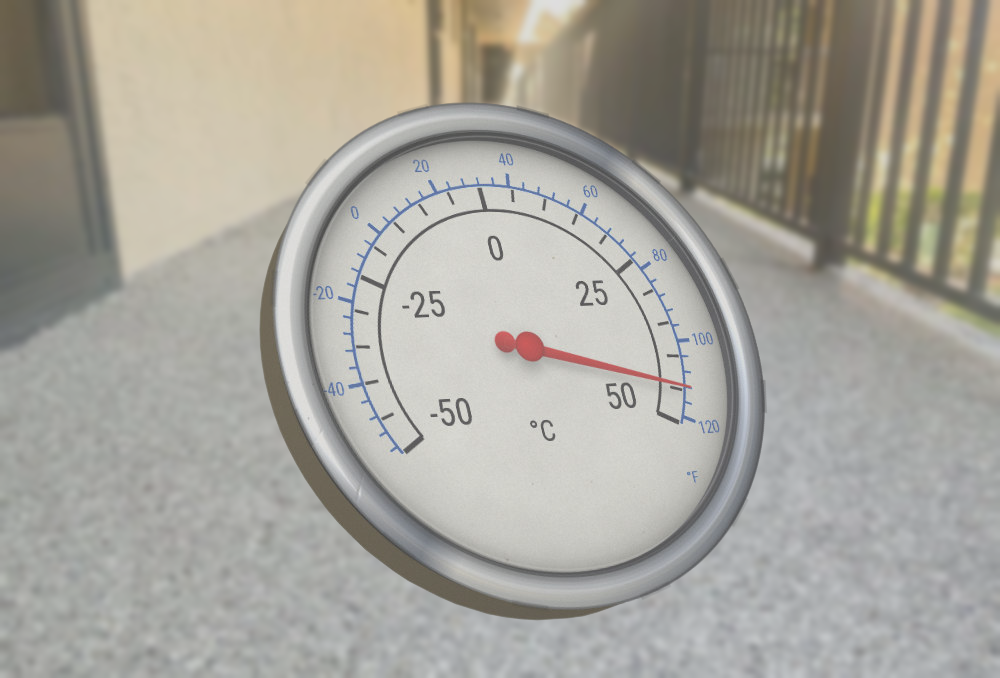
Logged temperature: 45 °C
